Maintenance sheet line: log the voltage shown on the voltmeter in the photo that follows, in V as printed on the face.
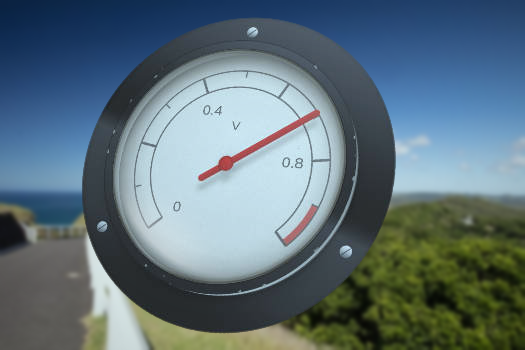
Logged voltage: 0.7 V
